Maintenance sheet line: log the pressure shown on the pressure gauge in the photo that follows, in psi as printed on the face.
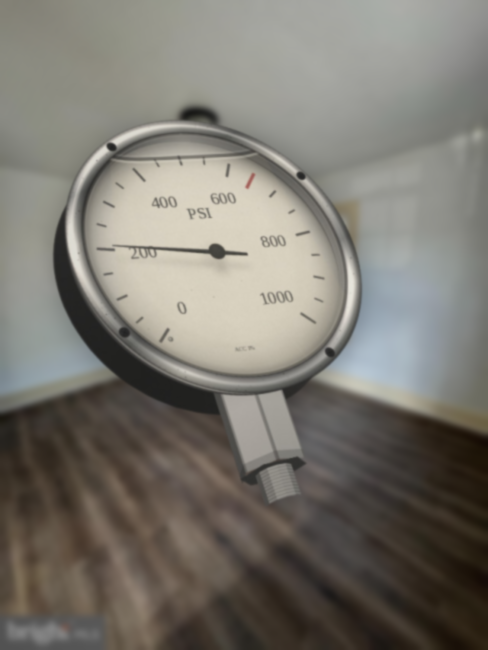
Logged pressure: 200 psi
